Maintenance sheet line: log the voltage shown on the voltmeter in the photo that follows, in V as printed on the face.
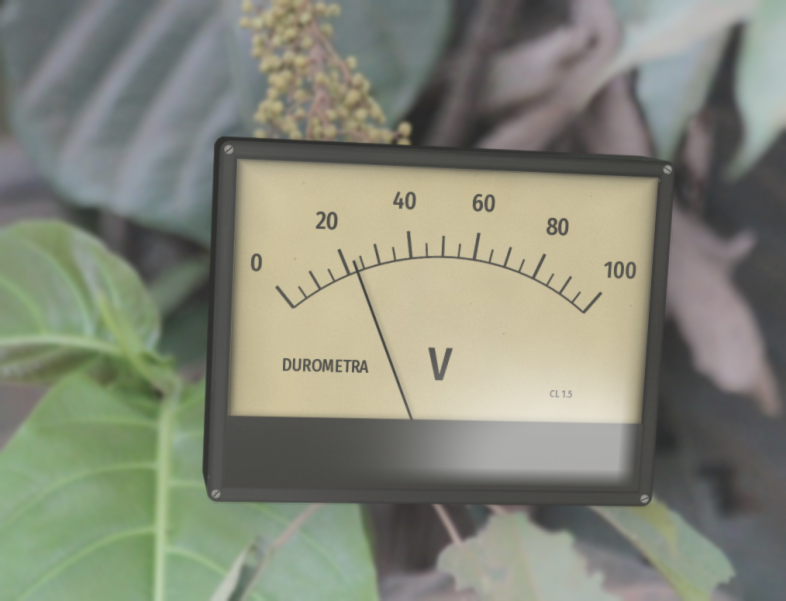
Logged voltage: 22.5 V
